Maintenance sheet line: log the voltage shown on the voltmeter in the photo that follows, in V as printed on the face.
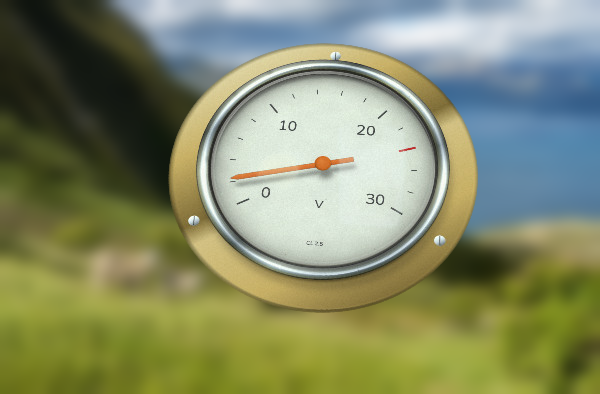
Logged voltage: 2 V
